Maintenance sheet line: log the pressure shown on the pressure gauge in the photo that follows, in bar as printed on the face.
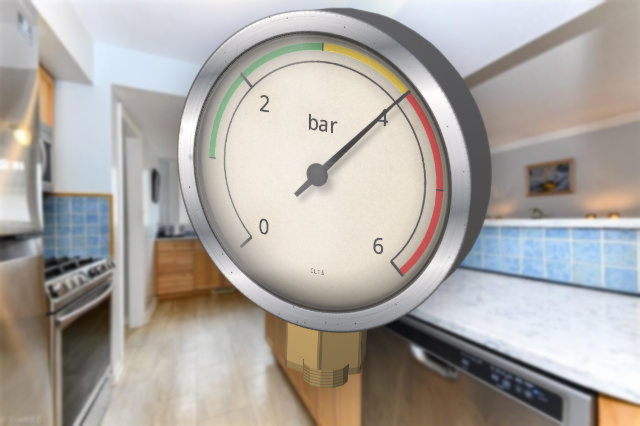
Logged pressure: 4 bar
